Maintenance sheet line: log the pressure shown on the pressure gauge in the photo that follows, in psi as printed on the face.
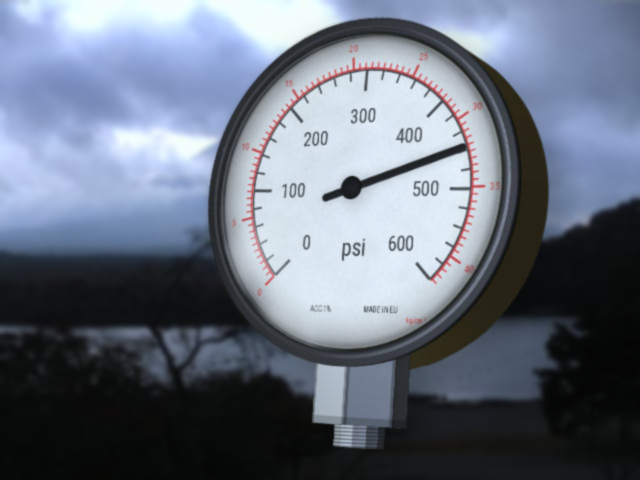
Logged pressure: 460 psi
